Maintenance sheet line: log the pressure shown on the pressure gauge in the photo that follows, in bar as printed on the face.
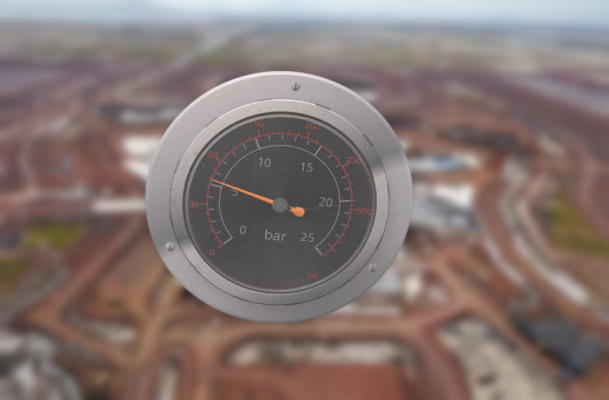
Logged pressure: 5.5 bar
